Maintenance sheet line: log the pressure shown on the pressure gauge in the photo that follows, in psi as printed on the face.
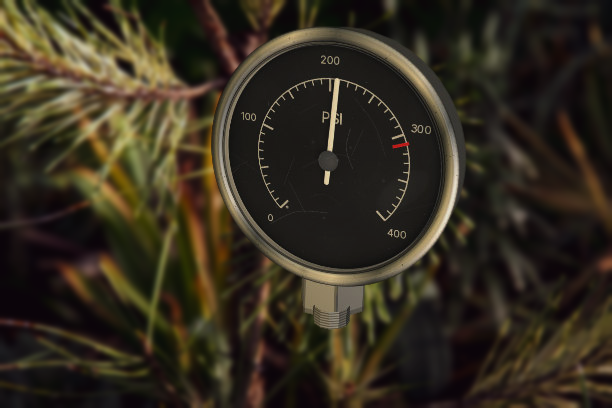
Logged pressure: 210 psi
